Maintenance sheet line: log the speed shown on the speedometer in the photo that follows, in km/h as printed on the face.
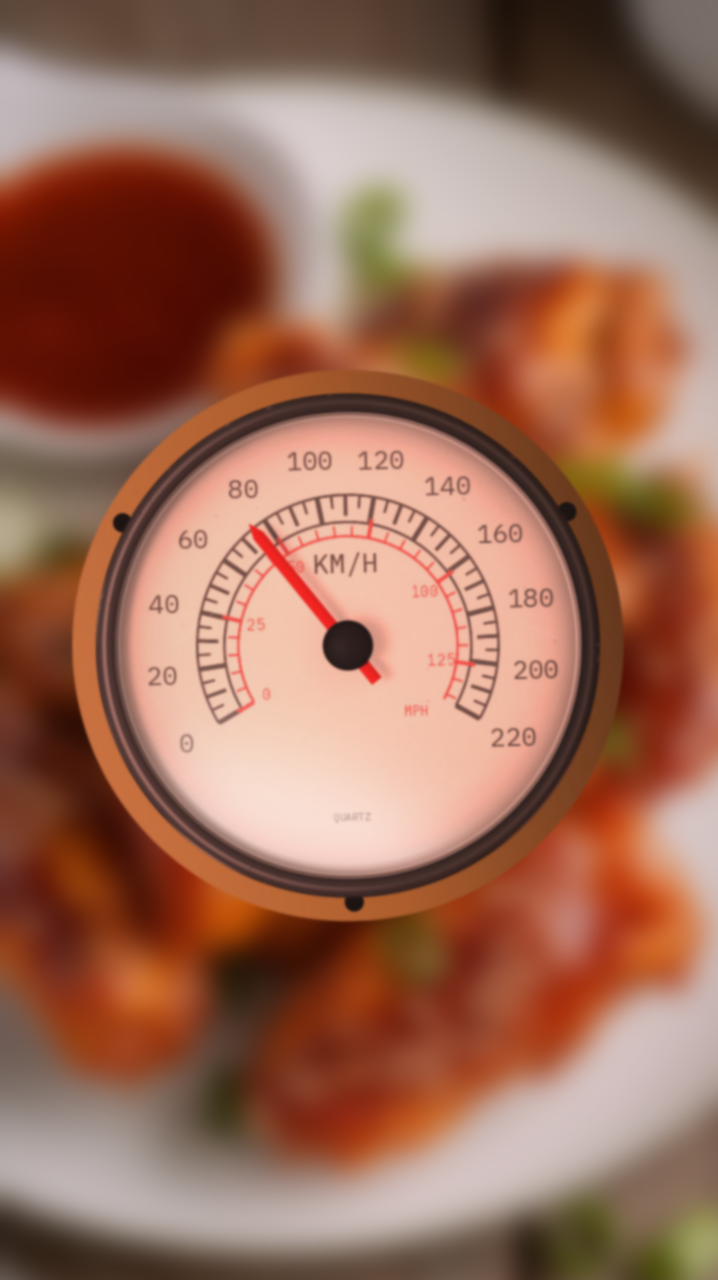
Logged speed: 75 km/h
